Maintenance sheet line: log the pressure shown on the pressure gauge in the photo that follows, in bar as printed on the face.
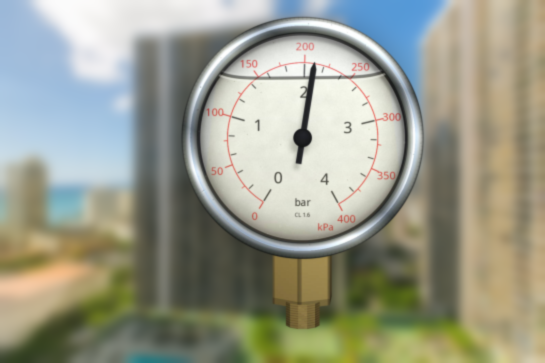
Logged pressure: 2.1 bar
